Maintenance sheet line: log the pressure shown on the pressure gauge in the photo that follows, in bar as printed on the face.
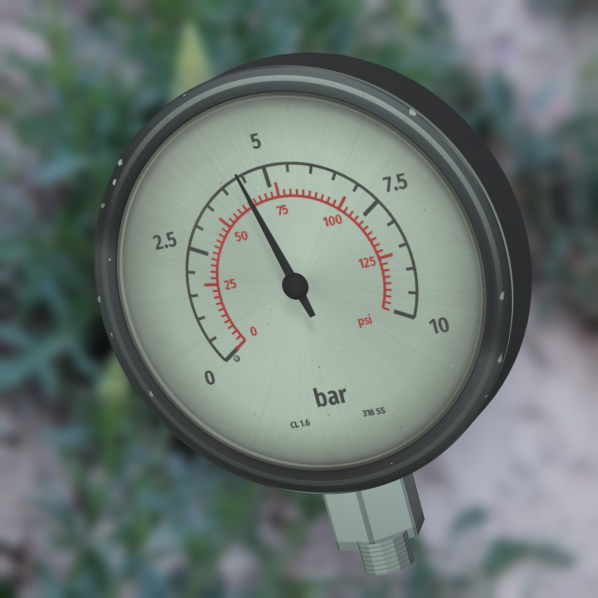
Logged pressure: 4.5 bar
